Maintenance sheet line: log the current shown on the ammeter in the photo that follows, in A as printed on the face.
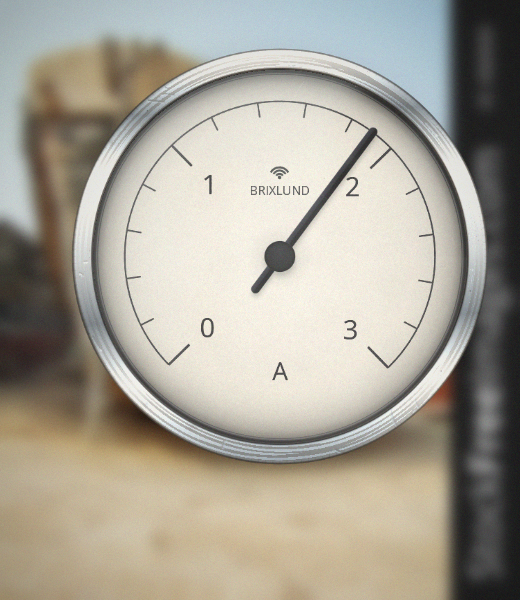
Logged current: 1.9 A
